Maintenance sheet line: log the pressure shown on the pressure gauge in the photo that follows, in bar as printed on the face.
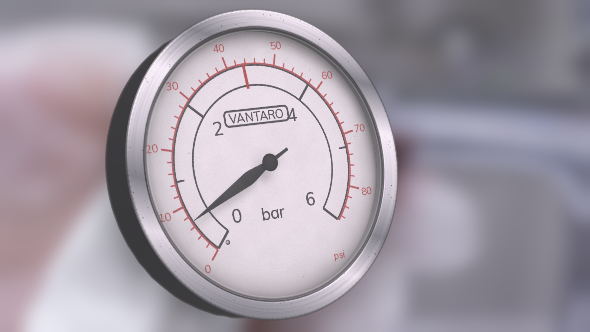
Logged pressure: 0.5 bar
